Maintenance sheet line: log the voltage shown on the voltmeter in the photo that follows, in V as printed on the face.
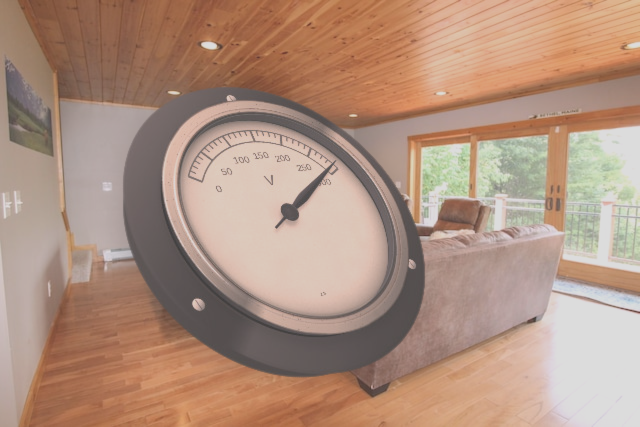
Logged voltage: 290 V
